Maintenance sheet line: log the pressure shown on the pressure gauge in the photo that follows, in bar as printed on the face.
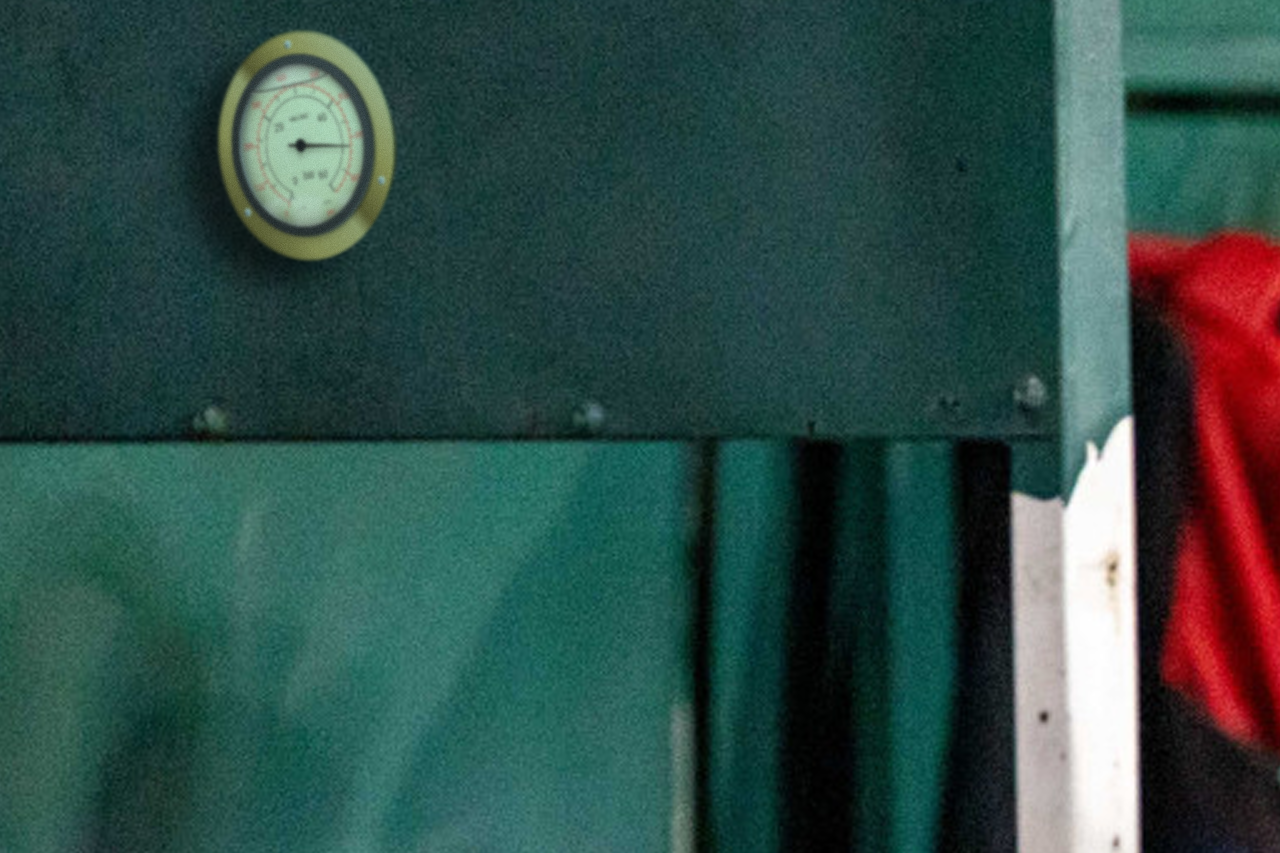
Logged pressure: 50 bar
